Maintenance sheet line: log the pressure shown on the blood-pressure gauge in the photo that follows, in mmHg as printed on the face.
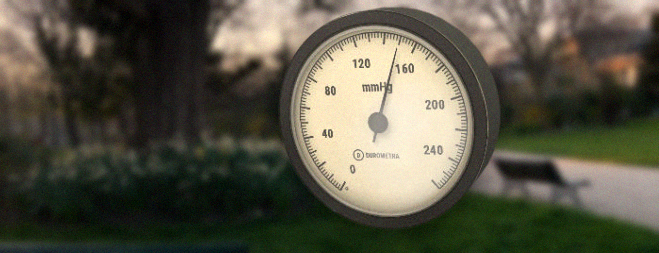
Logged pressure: 150 mmHg
